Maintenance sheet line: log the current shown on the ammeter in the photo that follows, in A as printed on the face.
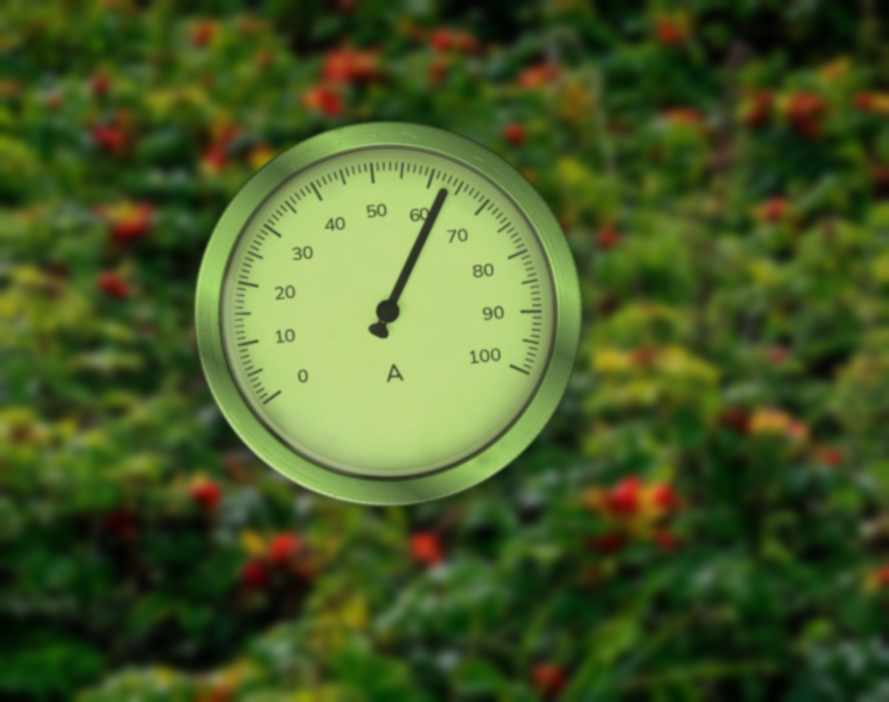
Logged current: 63 A
